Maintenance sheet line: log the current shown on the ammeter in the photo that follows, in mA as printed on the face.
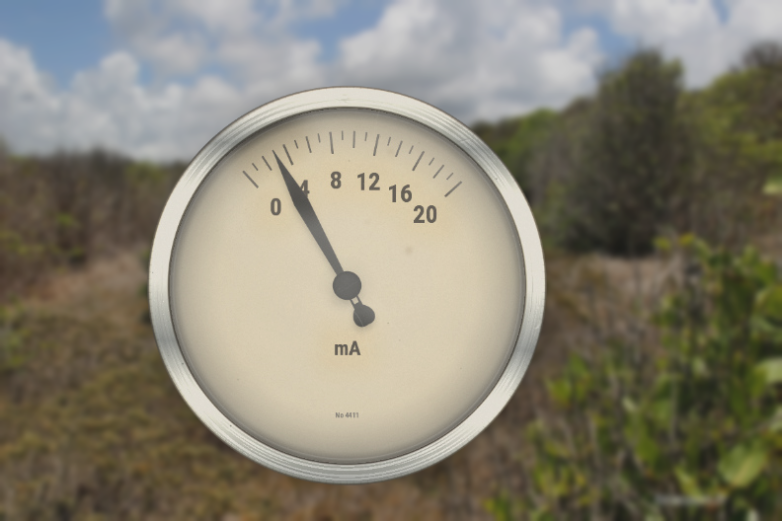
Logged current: 3 mA
